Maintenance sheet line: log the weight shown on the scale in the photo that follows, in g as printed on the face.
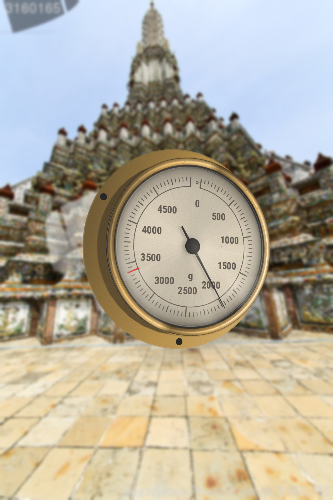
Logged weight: 2000 g
